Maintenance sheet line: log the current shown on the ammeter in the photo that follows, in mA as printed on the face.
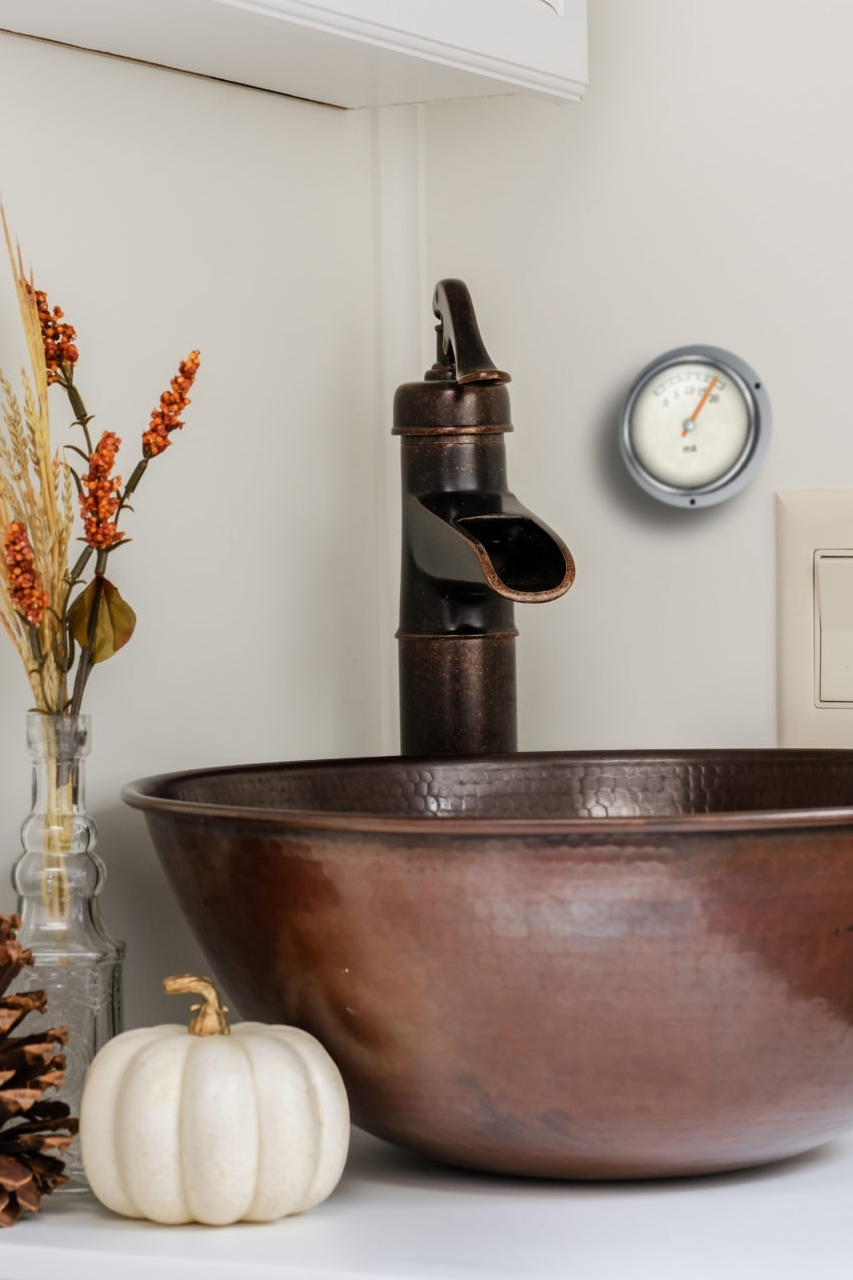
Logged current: 17.5 mA
